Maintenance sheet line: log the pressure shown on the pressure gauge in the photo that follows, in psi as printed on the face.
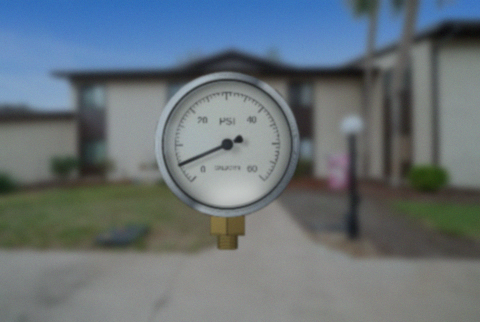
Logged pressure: 5 psi
